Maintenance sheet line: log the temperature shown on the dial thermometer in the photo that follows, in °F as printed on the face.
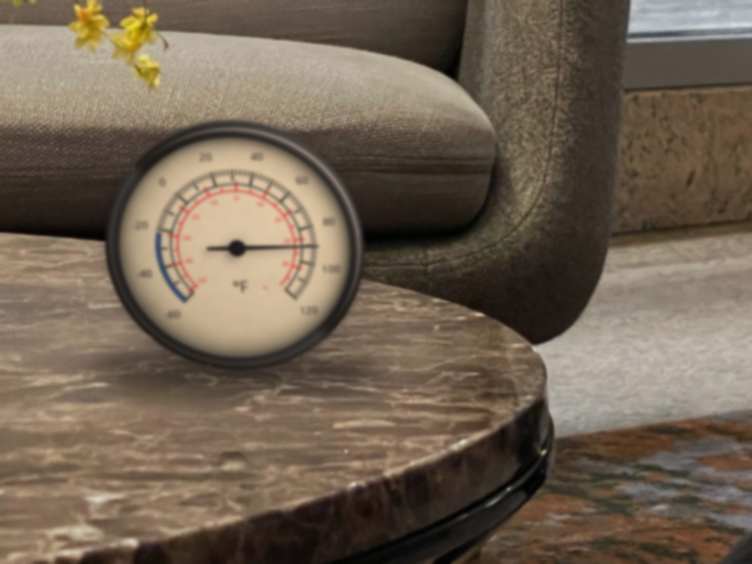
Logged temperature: 90 °F
